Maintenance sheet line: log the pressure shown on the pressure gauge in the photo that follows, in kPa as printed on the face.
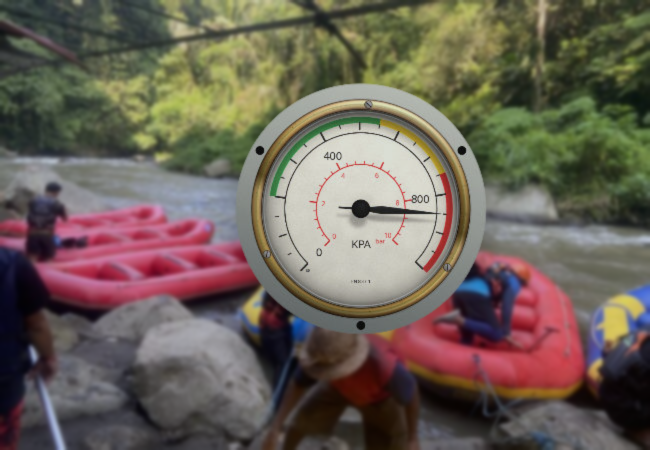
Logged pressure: 850 kPa
